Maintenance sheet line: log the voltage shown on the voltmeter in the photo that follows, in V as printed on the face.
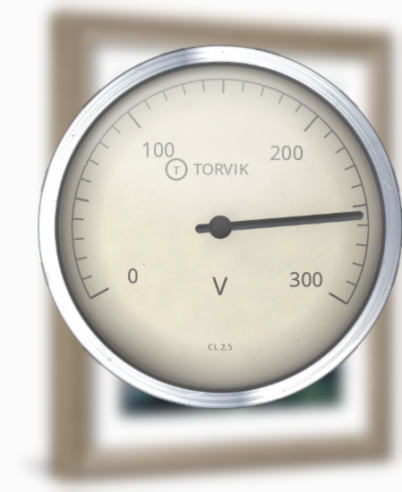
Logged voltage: 255 V
